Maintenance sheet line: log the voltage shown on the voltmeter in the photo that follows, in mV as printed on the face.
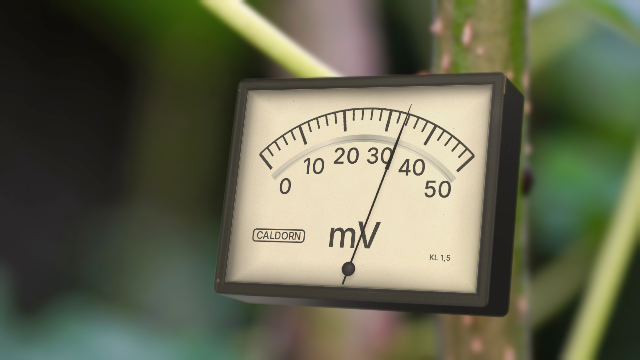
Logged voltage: 34 mV
